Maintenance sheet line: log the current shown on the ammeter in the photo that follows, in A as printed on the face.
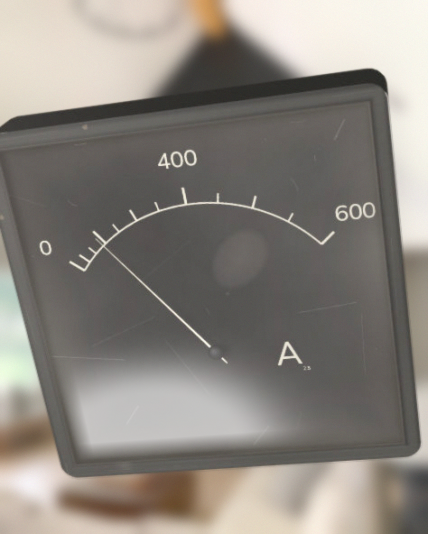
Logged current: 200 A
